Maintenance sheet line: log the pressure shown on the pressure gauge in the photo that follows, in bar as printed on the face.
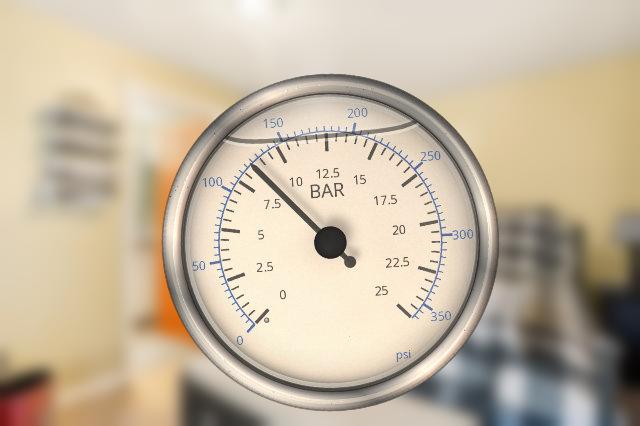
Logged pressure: 8.5 bar
